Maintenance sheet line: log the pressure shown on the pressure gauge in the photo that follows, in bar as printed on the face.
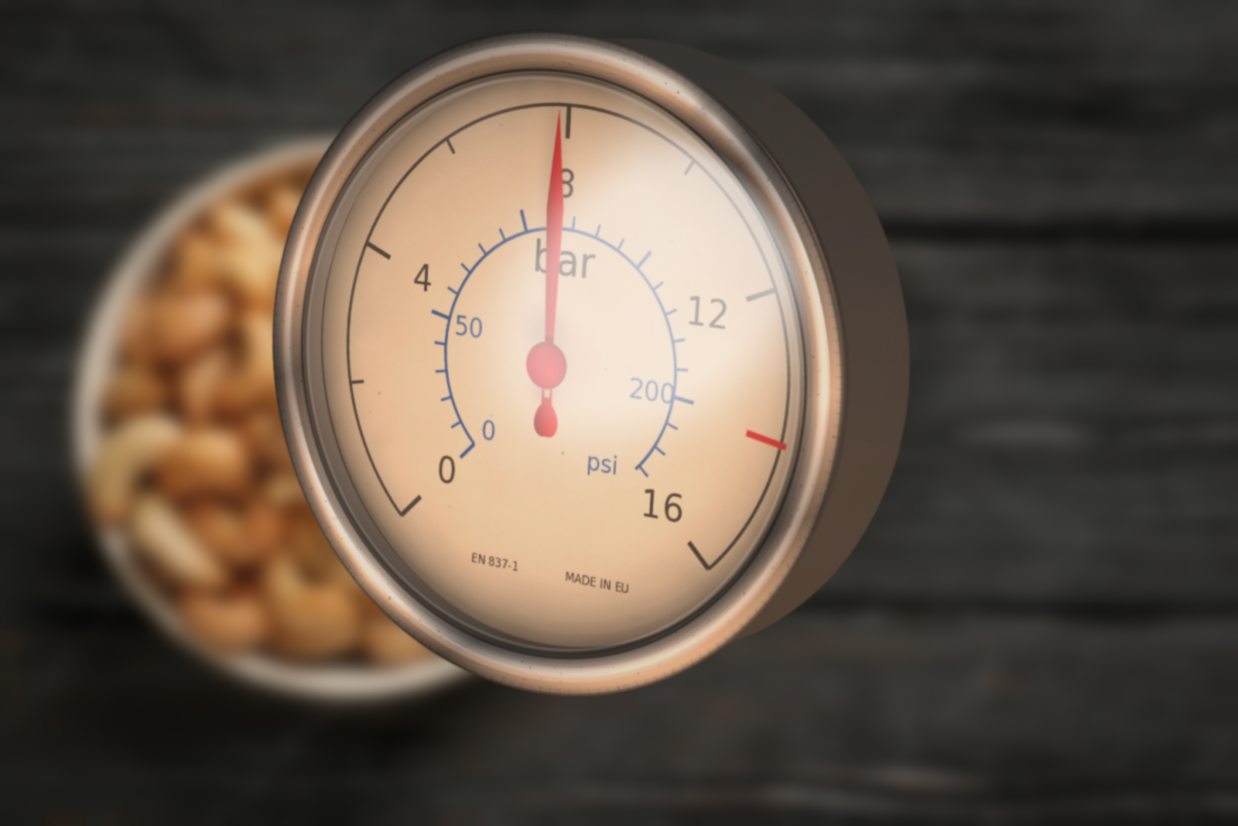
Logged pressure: 8 bar
